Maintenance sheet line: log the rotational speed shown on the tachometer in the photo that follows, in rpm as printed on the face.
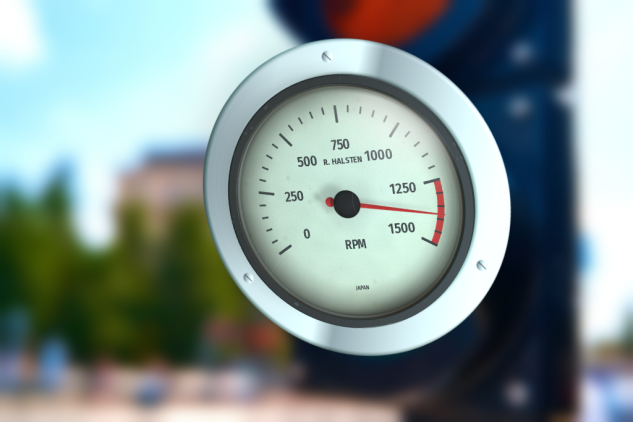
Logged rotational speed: 1375 rpm
